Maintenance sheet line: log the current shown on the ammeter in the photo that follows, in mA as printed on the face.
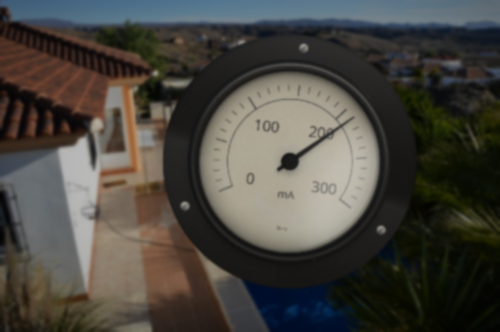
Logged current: 210 mA
